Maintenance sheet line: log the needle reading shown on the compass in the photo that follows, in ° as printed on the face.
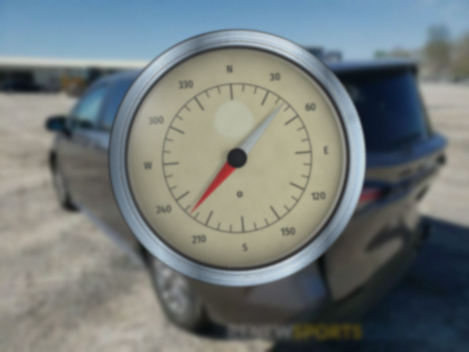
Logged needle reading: 225 °
